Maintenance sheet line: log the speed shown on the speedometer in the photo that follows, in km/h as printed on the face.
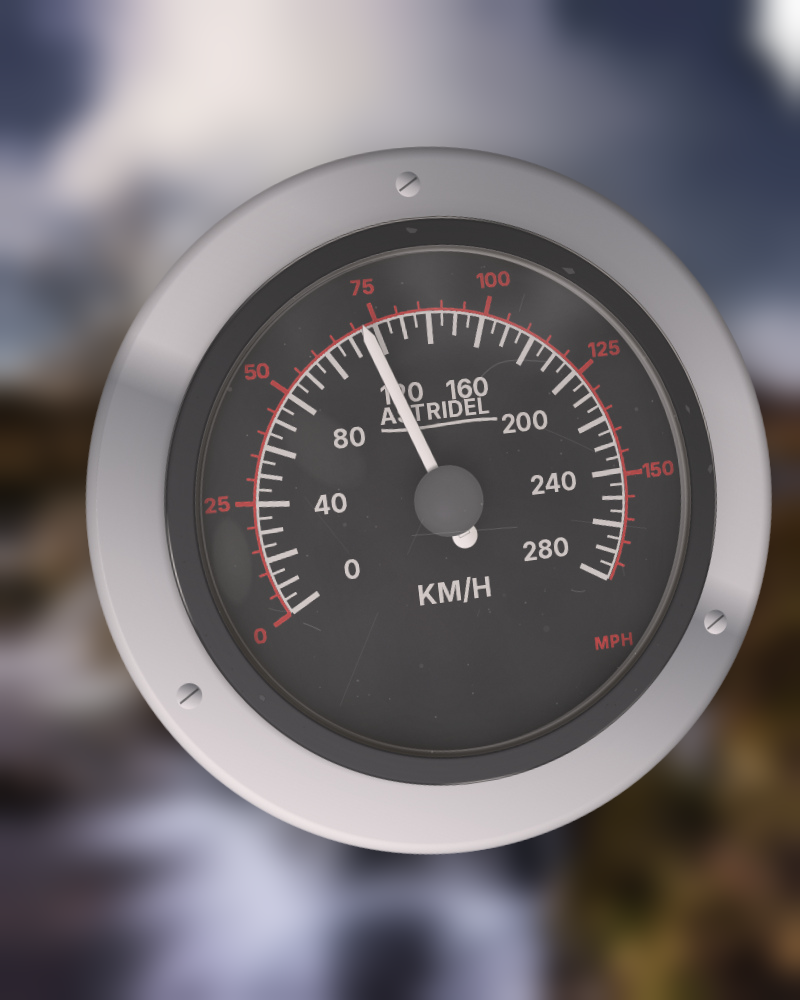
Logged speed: 115 km/h
